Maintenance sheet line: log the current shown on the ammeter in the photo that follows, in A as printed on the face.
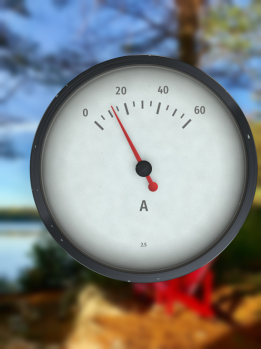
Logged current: 12.5 A
